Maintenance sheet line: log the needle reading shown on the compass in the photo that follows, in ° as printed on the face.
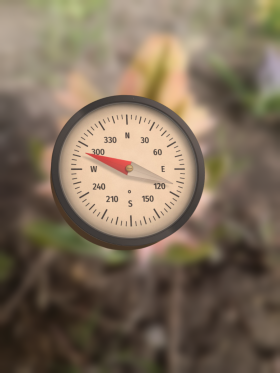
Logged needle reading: 290 °
